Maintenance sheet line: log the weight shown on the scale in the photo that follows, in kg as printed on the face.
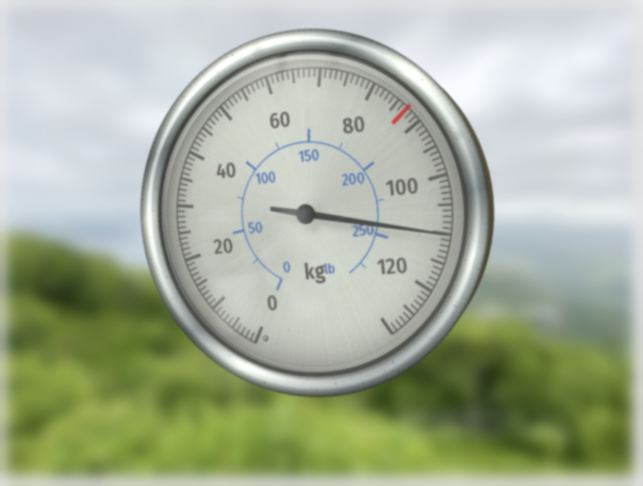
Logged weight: 110 kg
